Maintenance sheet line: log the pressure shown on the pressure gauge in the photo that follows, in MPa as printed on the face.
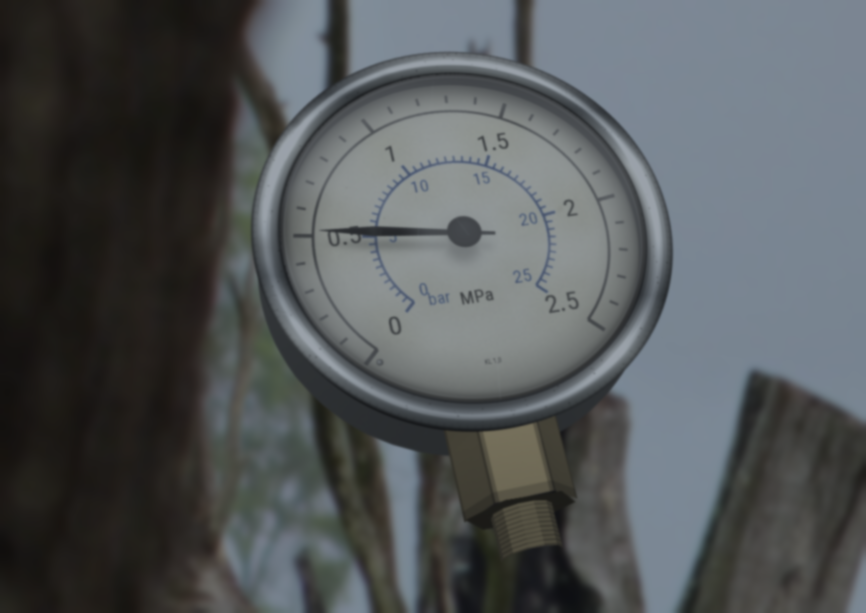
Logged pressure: 0.5 MPa
